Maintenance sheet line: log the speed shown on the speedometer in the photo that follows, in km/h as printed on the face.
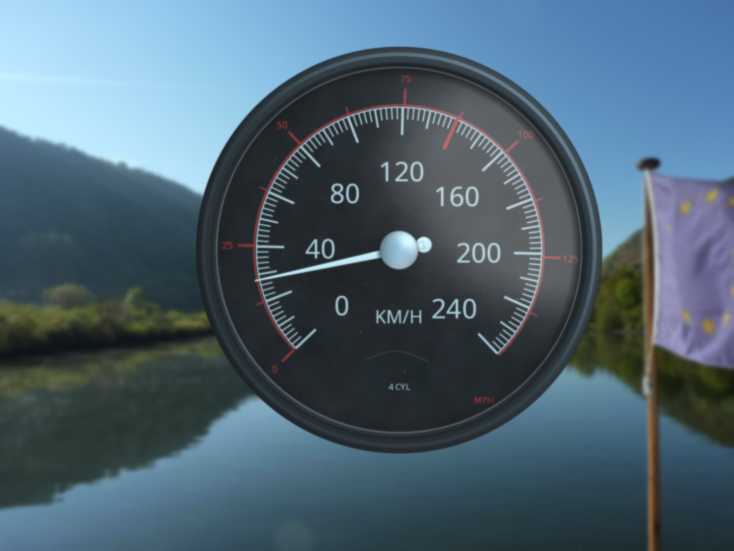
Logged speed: 28 km/h
